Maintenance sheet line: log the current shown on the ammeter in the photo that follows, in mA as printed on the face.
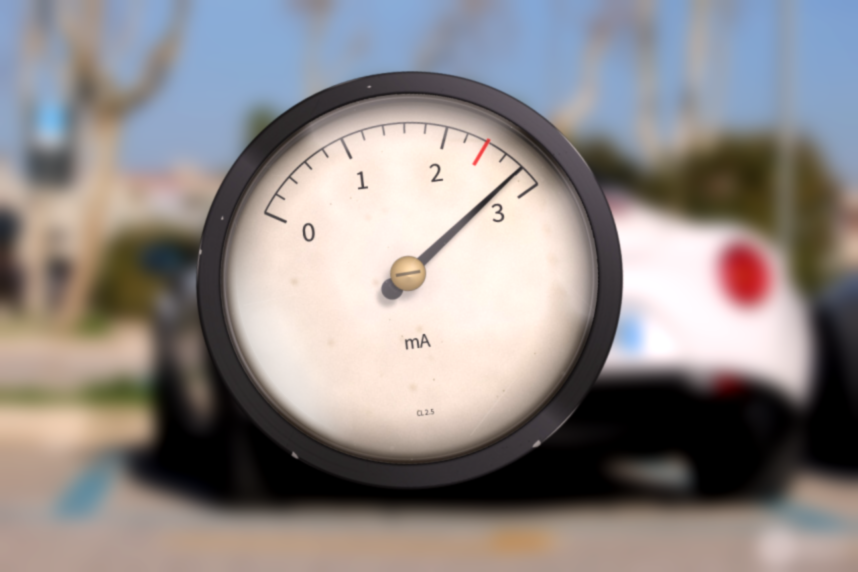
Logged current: 2.8 mA
